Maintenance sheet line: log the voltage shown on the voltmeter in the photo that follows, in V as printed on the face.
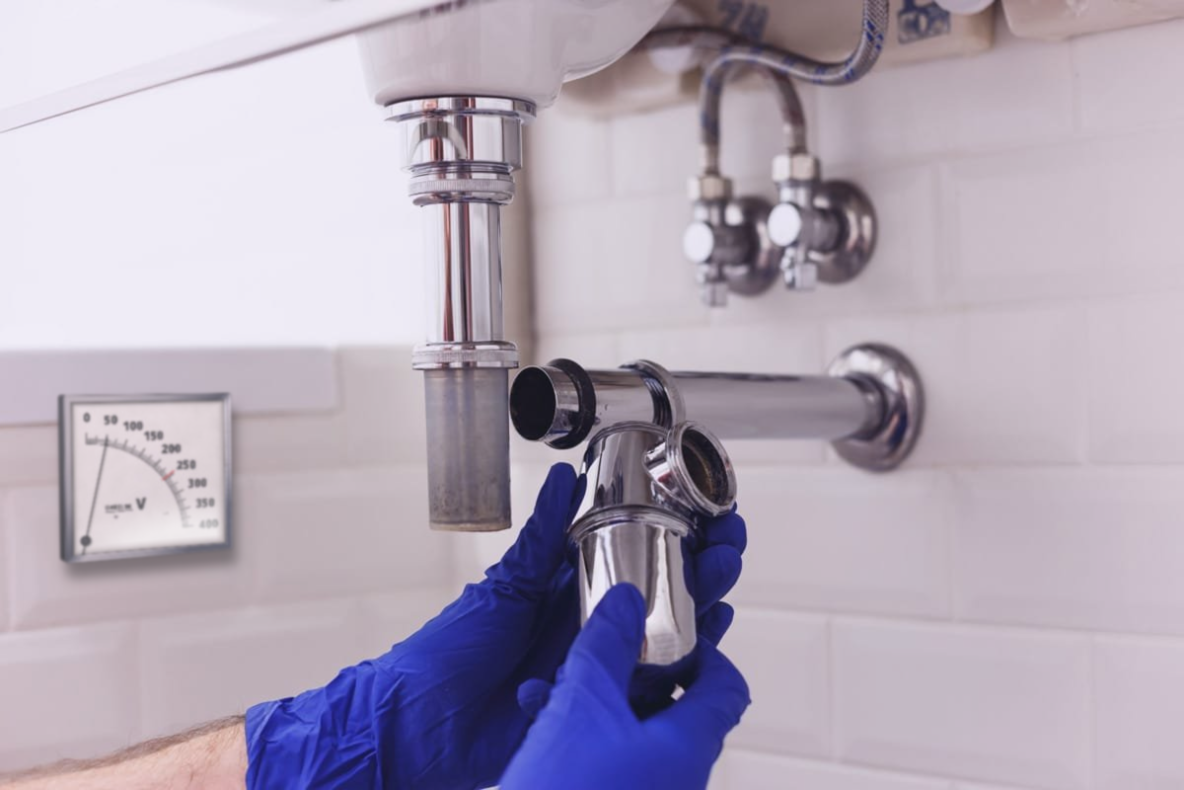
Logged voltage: 50 V
